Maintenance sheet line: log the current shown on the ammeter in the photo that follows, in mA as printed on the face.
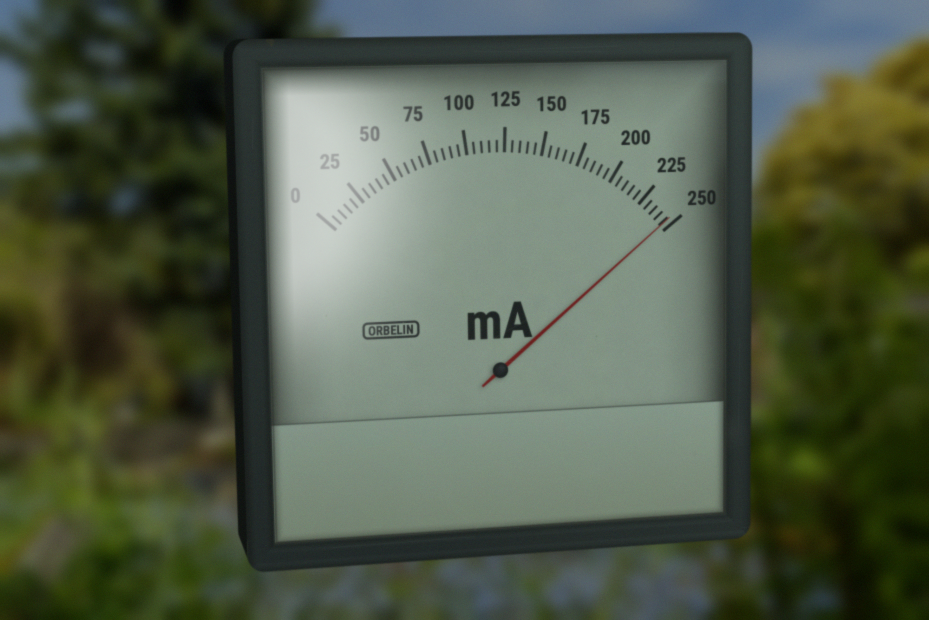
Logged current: 245 mA
